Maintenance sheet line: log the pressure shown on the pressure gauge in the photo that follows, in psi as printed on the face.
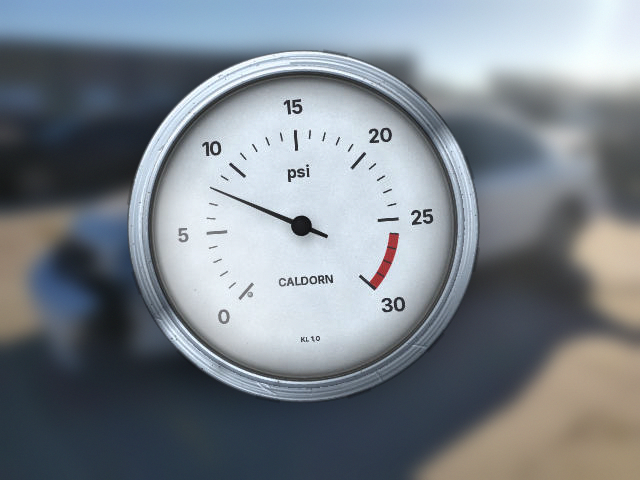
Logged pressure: 8 psi
